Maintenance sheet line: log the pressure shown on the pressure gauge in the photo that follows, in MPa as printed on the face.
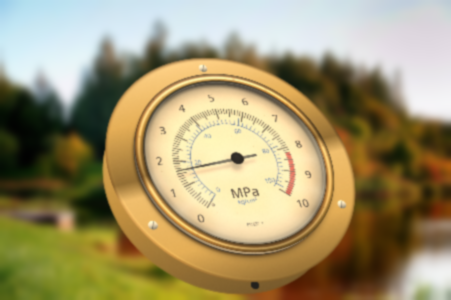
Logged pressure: 1.5 MPa
